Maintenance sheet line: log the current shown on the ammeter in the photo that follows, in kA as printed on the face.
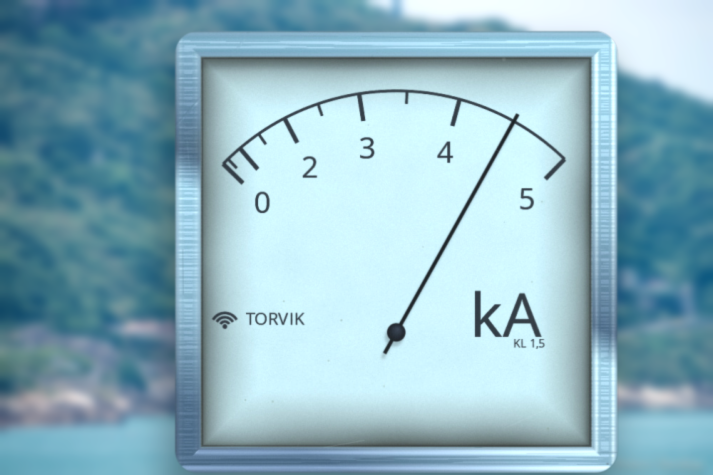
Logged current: 4.5 kA
